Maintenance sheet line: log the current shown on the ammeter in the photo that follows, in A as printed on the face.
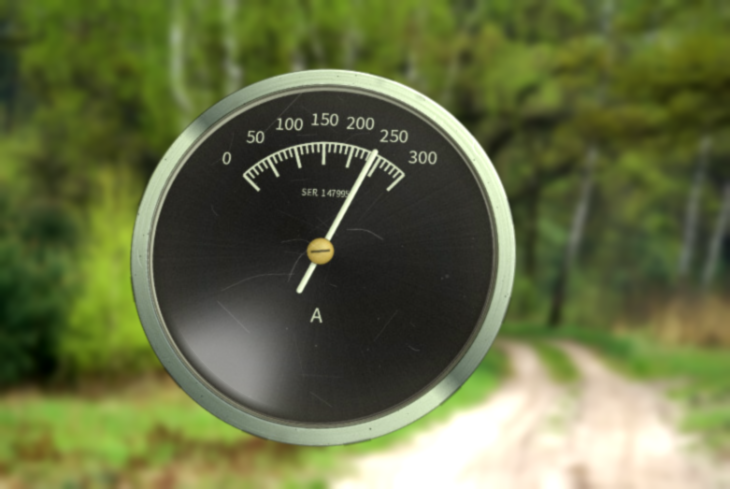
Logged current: 240 A
